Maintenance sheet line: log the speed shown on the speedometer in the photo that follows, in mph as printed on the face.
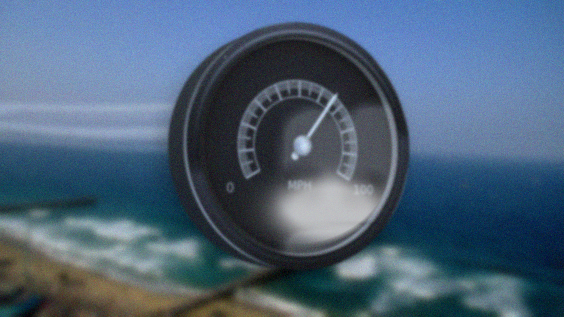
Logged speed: 65 mph
